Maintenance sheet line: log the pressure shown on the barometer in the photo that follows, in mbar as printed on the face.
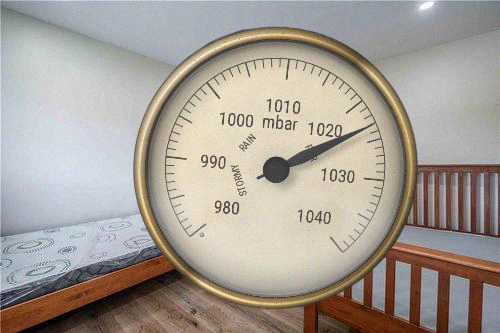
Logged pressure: 1023 mbar
